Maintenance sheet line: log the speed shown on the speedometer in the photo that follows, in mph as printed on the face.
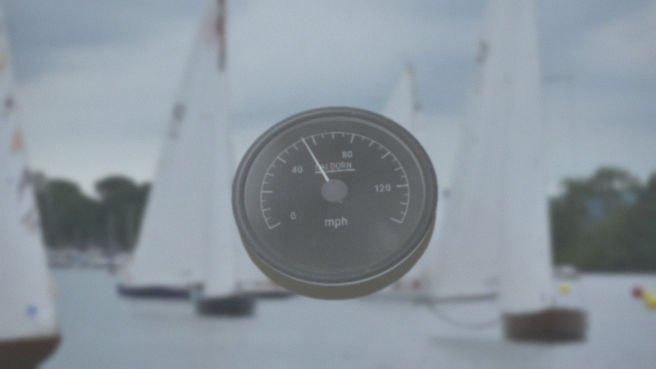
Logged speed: 55 mph
